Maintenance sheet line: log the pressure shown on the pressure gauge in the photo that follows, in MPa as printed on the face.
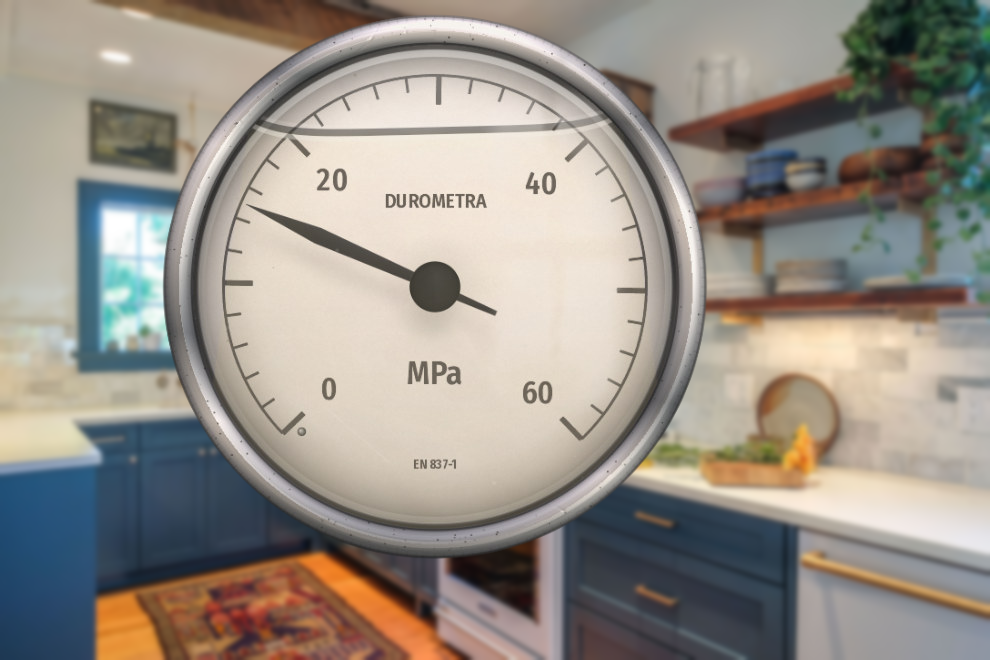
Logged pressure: 15 MPa
